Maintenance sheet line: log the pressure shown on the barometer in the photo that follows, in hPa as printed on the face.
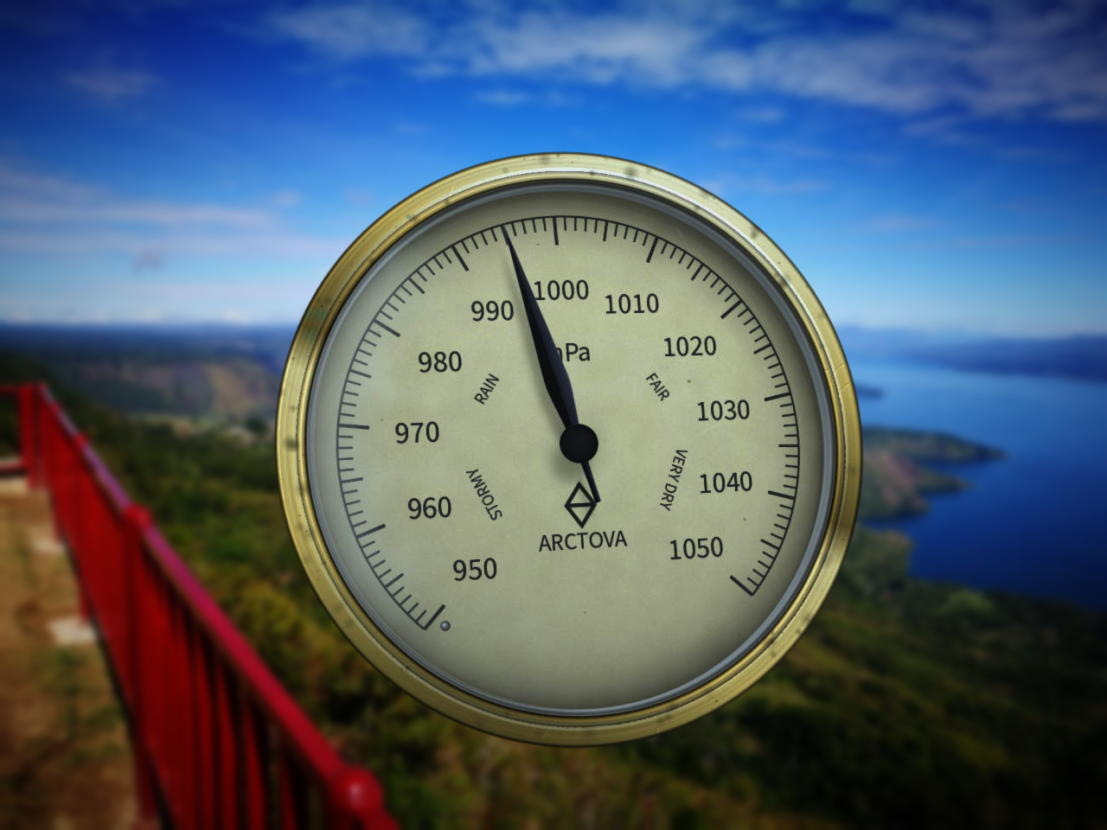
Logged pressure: 995 hPa
